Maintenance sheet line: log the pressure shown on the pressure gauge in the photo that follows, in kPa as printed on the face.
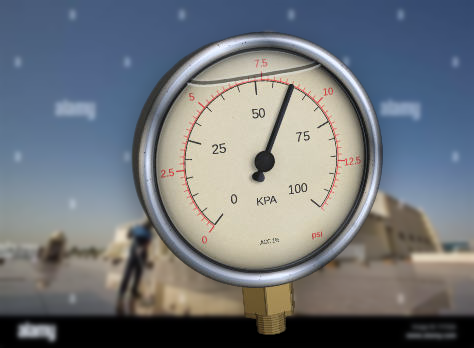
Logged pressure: 60 kPa
